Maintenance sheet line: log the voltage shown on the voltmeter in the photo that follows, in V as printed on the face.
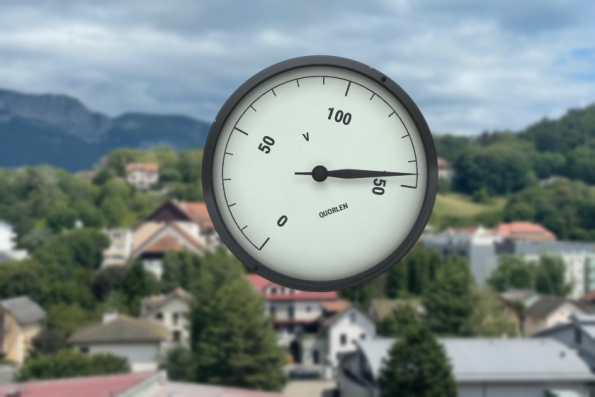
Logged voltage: 145 V
